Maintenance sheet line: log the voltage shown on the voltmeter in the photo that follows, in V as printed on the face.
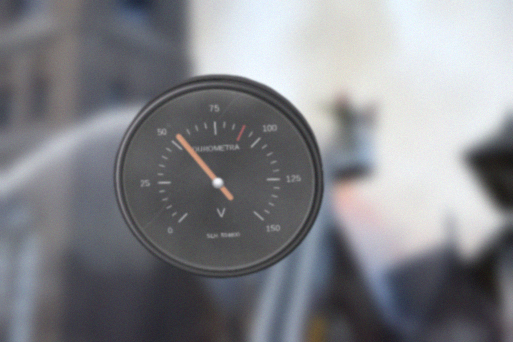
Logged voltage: 55 V
